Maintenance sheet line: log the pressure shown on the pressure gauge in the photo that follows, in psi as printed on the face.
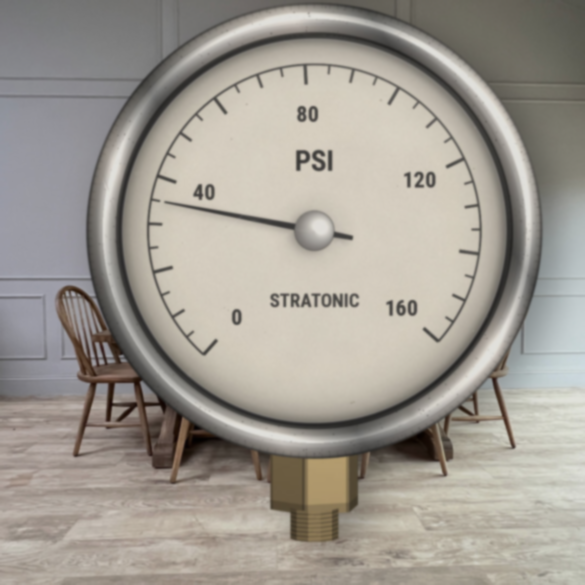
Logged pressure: 35 psi
